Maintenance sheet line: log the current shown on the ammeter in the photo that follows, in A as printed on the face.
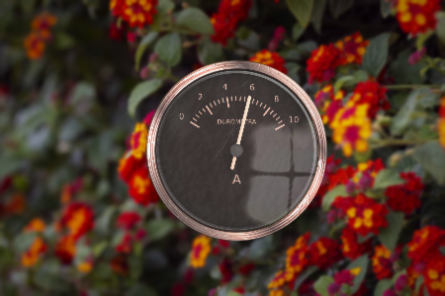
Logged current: 6 A
